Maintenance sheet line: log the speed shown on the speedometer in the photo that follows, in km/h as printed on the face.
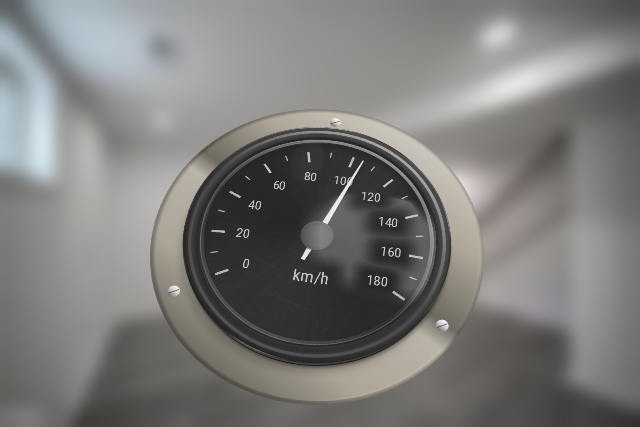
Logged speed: 105 km/h
